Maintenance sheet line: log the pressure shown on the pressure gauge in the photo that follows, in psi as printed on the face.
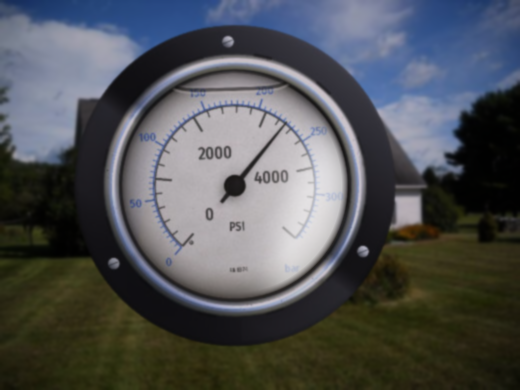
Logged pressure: 3300 psi
